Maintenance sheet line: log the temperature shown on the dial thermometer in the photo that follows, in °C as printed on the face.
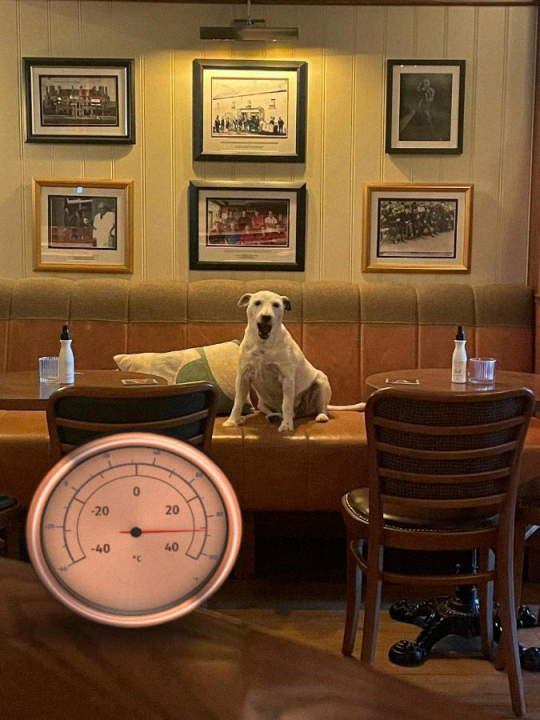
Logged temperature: 30 °C
